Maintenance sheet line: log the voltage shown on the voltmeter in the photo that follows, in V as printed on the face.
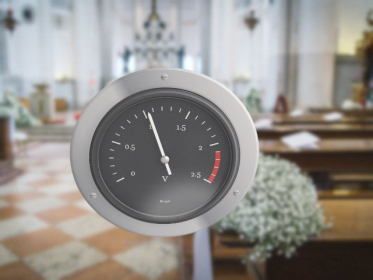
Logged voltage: 1.05 V
